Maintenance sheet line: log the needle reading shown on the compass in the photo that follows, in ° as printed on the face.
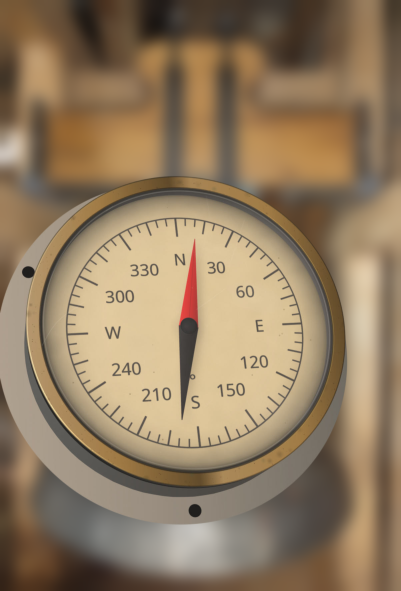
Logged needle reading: 10 °
